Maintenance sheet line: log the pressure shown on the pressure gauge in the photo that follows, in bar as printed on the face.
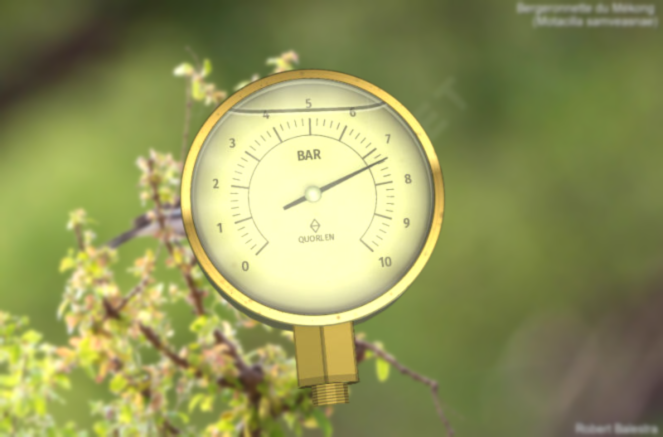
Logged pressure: 7.4 bar
